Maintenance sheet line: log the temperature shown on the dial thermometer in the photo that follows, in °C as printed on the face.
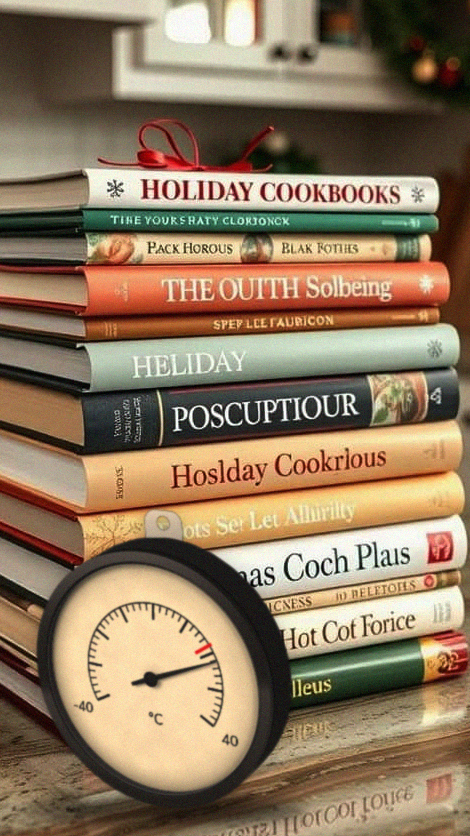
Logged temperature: 22 °C
